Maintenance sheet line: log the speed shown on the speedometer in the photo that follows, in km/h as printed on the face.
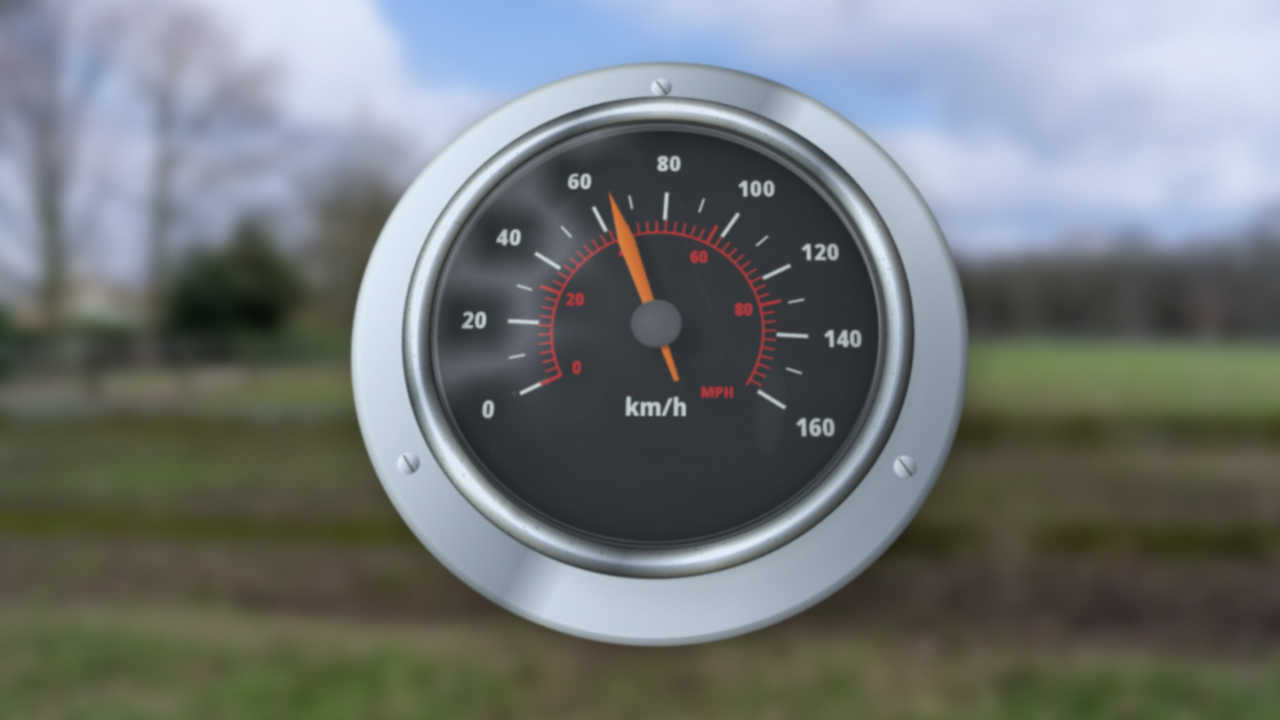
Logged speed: 65 km/h
